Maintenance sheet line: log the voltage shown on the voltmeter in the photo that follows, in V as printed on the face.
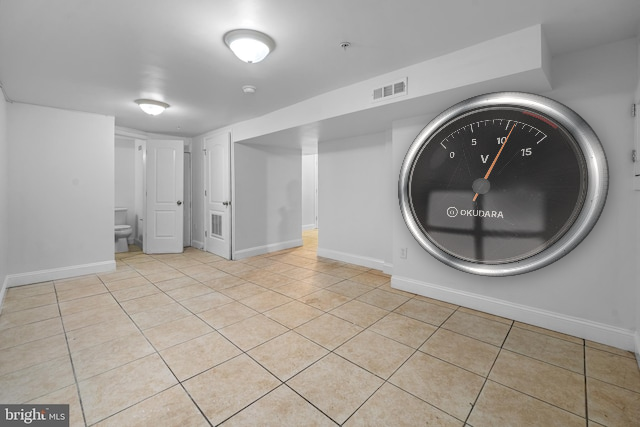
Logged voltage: 11 V
